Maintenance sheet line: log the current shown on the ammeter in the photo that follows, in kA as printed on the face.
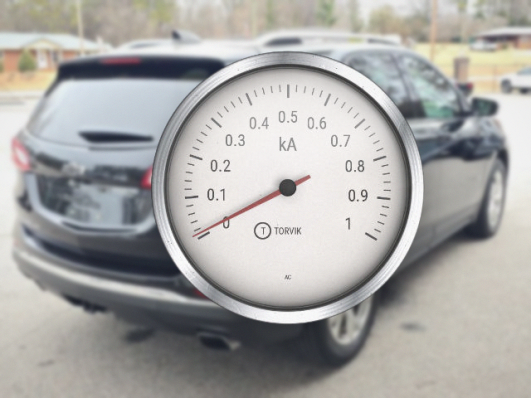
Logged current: 0.01 kA
